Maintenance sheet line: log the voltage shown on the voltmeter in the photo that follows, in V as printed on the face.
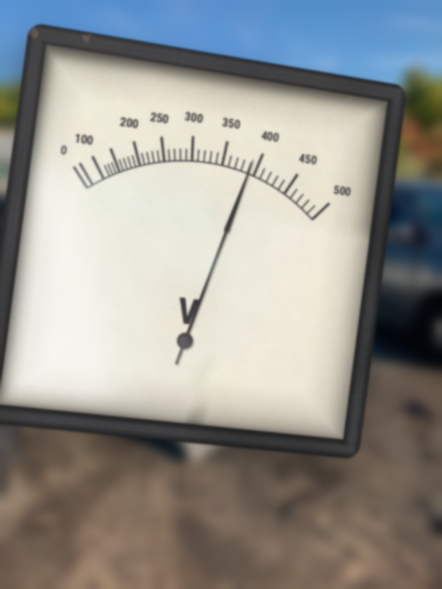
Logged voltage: 390 V
